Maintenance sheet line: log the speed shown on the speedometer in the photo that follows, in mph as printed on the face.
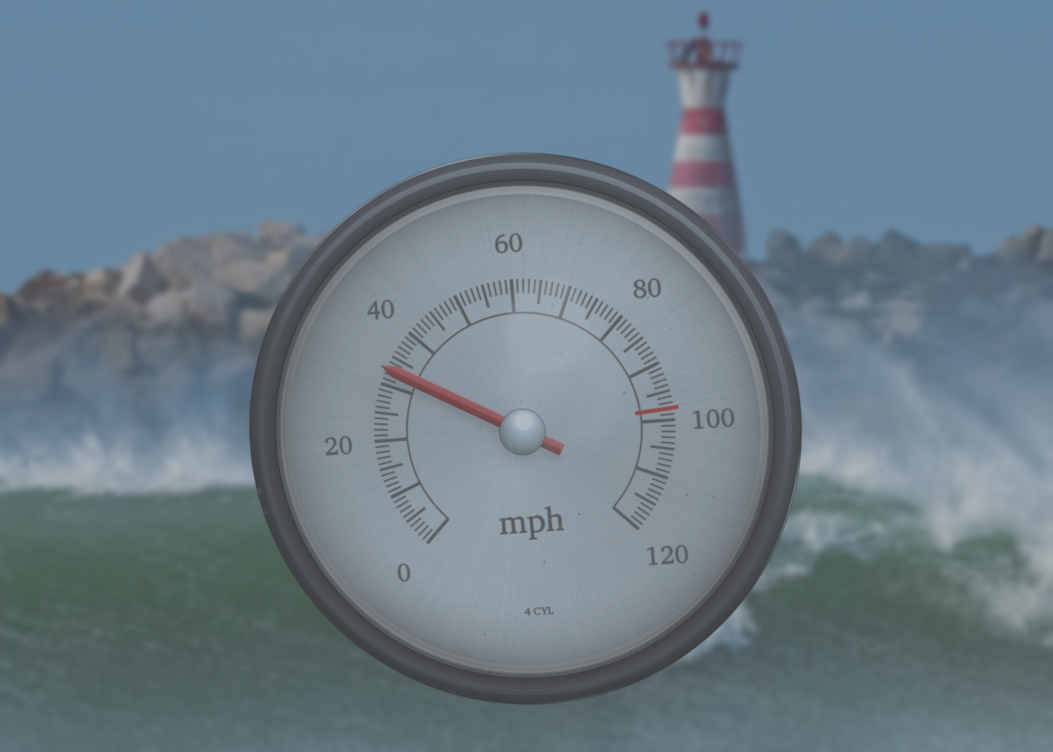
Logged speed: 33 mph
